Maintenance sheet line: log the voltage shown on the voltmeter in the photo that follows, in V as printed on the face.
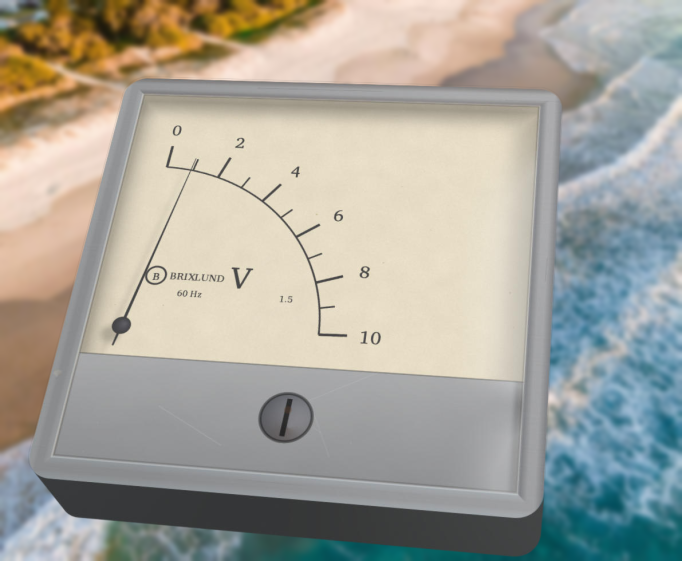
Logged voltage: 1 V
